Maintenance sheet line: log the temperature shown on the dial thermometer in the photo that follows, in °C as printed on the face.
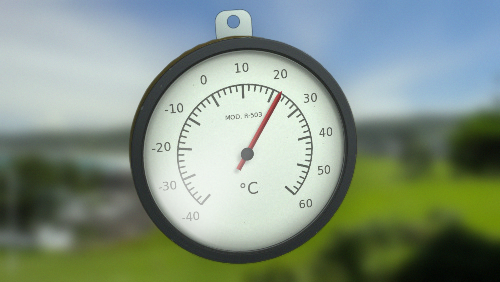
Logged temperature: 22 °C
